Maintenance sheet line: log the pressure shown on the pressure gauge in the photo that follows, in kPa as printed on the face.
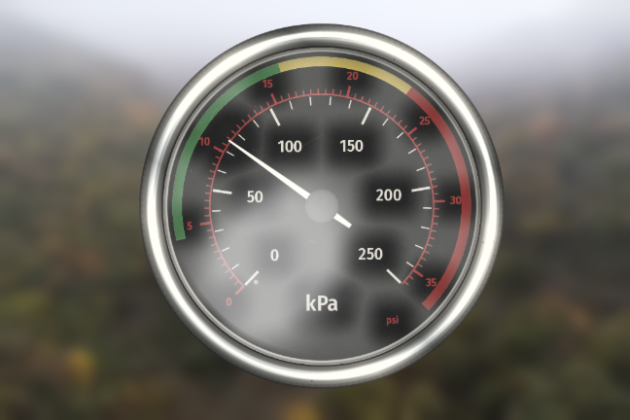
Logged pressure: 75 kPa
